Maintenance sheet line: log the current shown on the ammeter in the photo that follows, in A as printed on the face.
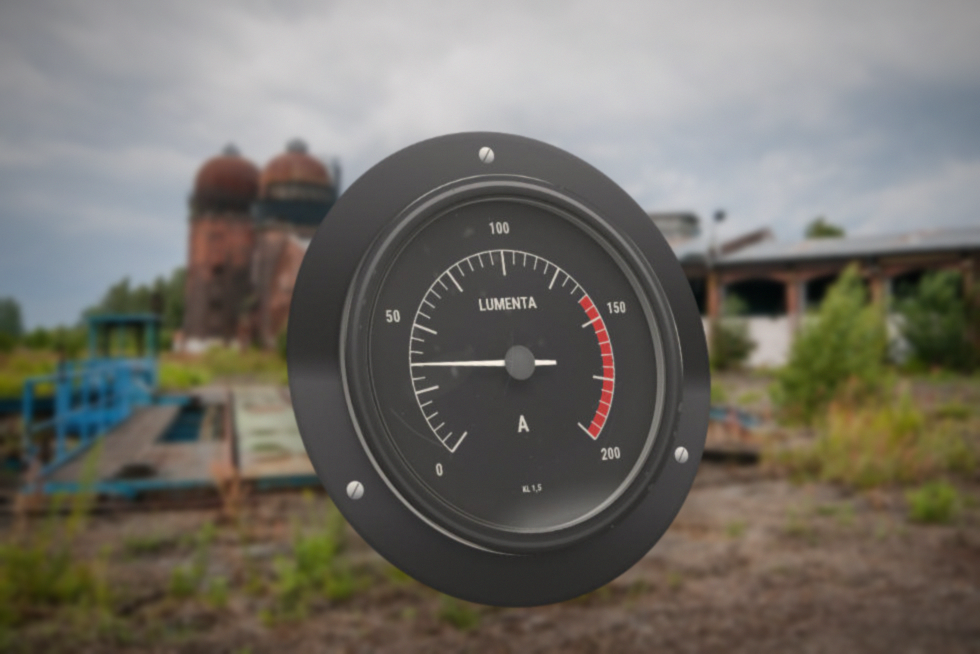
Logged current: 35 A
